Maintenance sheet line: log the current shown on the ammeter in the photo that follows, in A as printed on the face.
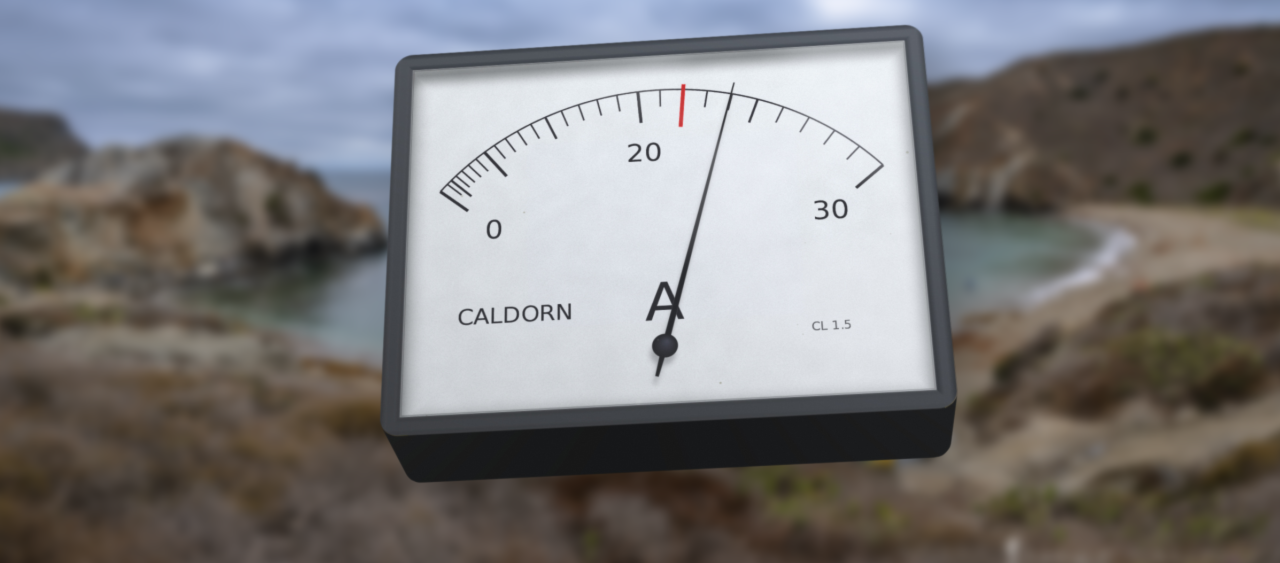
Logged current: 24 A
